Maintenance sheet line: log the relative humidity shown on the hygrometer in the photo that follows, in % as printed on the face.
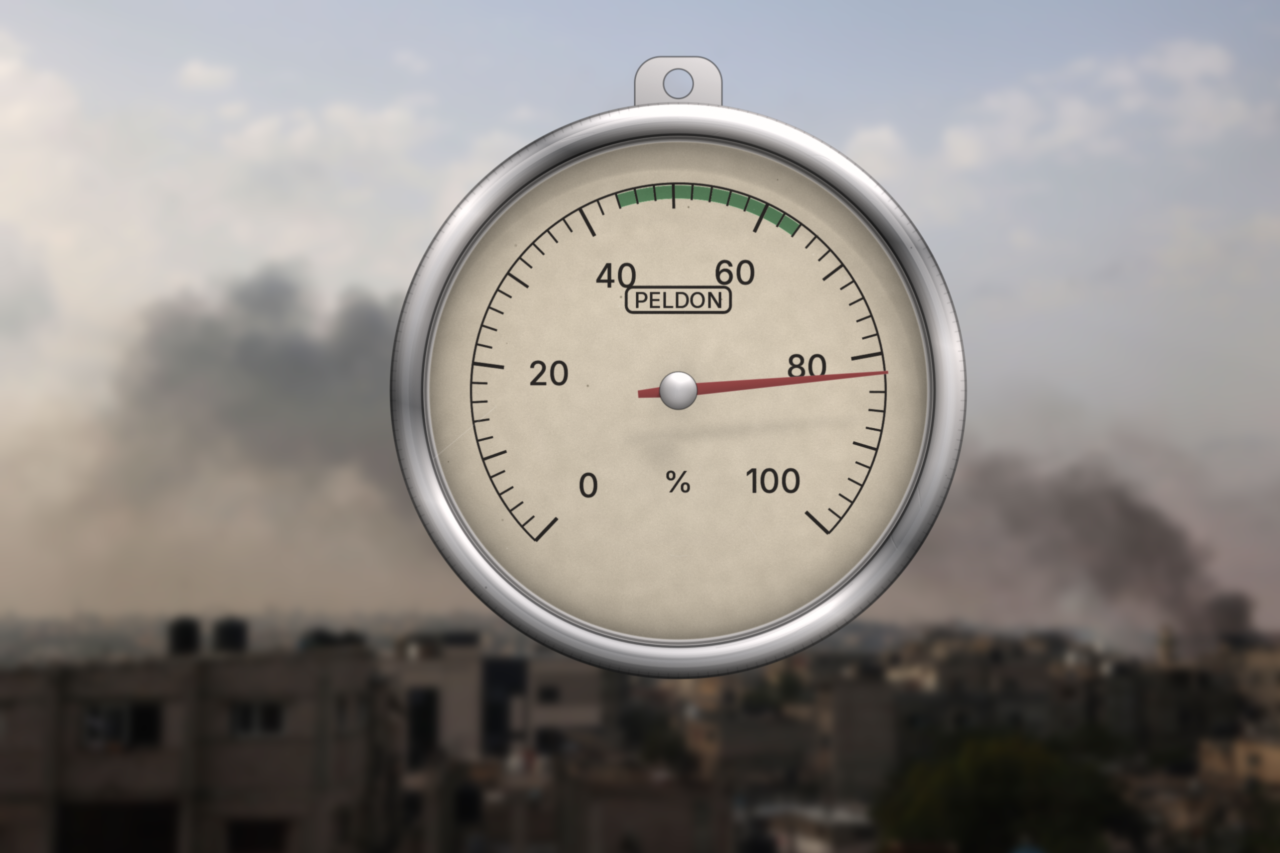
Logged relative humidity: 82 %
